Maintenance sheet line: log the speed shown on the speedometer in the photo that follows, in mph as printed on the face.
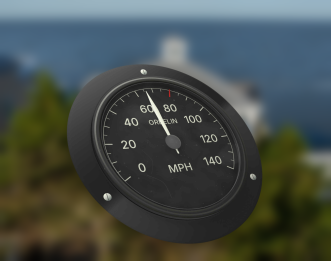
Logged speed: 65 mph
